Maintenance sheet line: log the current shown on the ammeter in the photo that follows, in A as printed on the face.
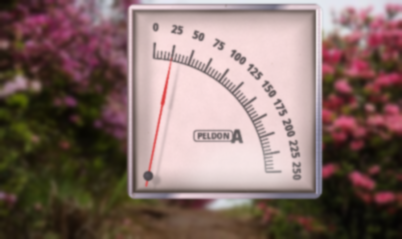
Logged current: 25 A
